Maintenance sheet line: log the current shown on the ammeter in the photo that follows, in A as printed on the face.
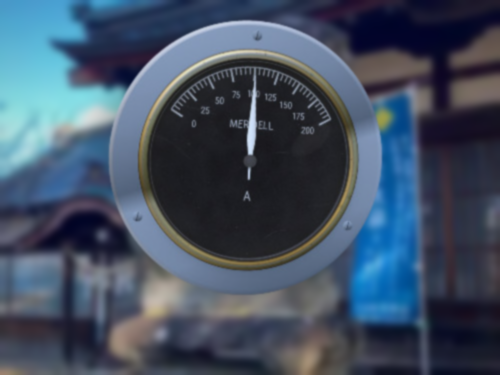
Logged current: 100 A
